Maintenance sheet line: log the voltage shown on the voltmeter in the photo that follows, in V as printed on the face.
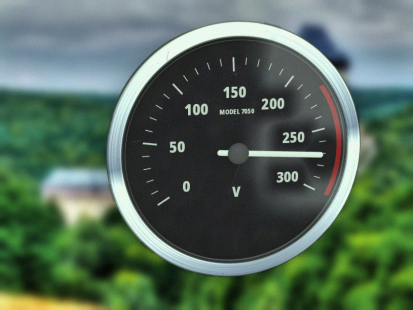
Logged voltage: 270 V
